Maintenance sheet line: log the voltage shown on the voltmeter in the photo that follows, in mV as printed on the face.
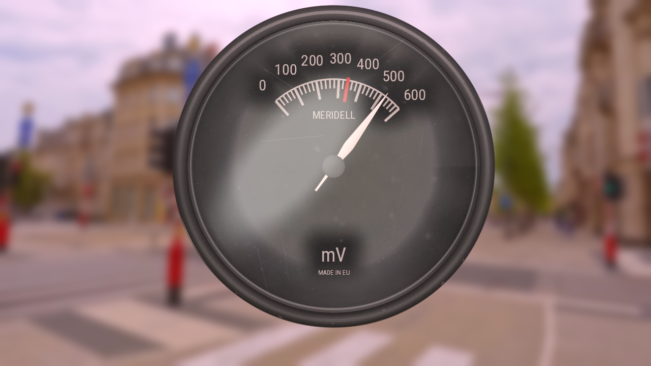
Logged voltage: 520 mV
